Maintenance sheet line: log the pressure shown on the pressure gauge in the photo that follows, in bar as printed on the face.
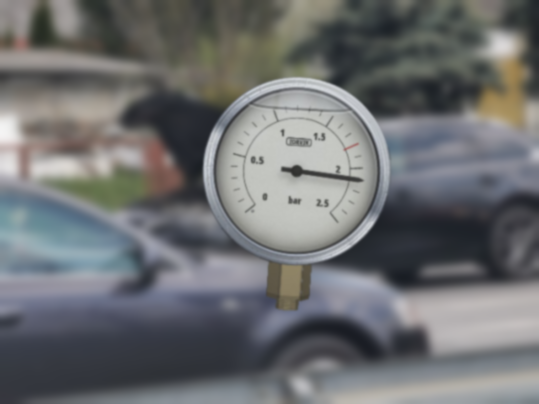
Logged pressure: 2.1 bar
